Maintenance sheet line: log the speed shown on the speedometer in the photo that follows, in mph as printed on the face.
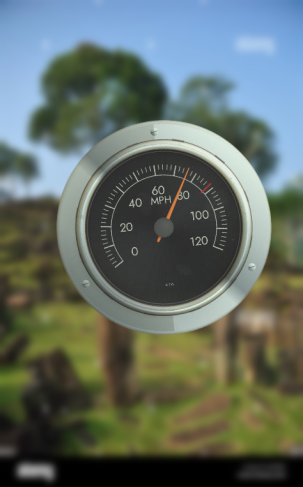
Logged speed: 76 mph
